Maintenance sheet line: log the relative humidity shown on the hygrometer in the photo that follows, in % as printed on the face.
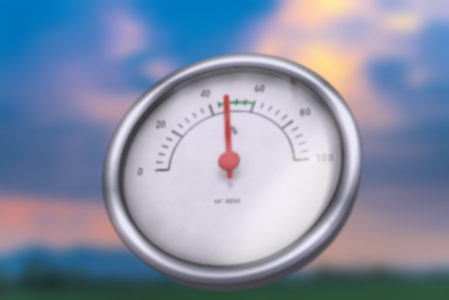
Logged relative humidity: 48 %
